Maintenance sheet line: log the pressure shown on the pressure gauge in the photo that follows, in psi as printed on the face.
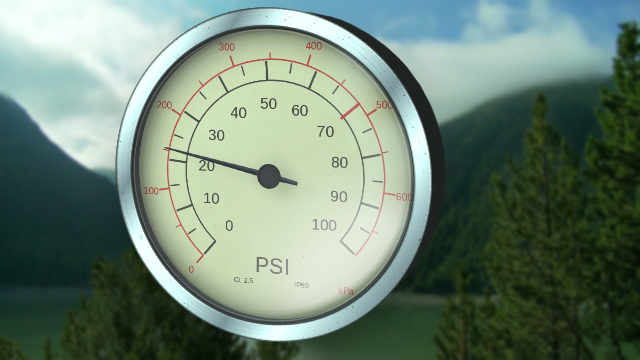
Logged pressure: 22.5 psi
